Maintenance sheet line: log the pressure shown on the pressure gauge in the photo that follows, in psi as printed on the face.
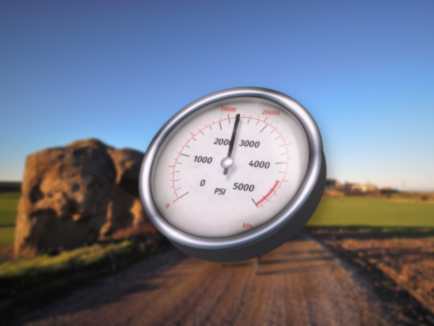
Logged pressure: 2400 psi
